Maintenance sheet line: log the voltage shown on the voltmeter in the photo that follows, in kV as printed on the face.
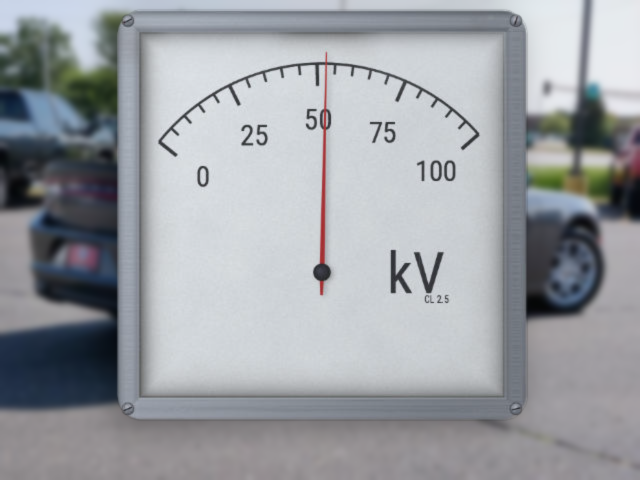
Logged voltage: 52.5 kV
